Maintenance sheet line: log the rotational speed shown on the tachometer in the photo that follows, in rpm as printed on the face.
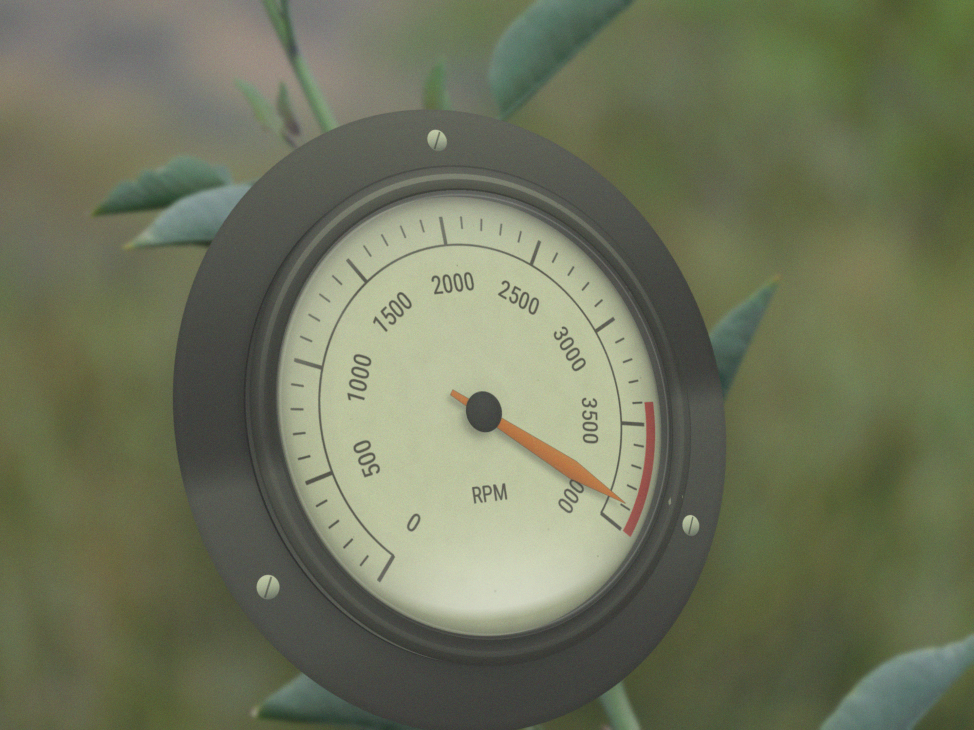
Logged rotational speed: 3900 rpm
